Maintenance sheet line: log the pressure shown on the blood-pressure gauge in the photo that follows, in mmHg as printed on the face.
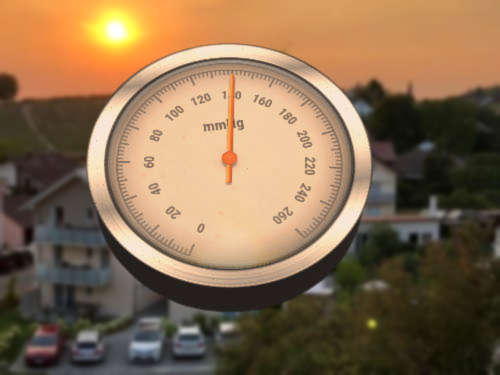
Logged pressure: 140 mmHg
